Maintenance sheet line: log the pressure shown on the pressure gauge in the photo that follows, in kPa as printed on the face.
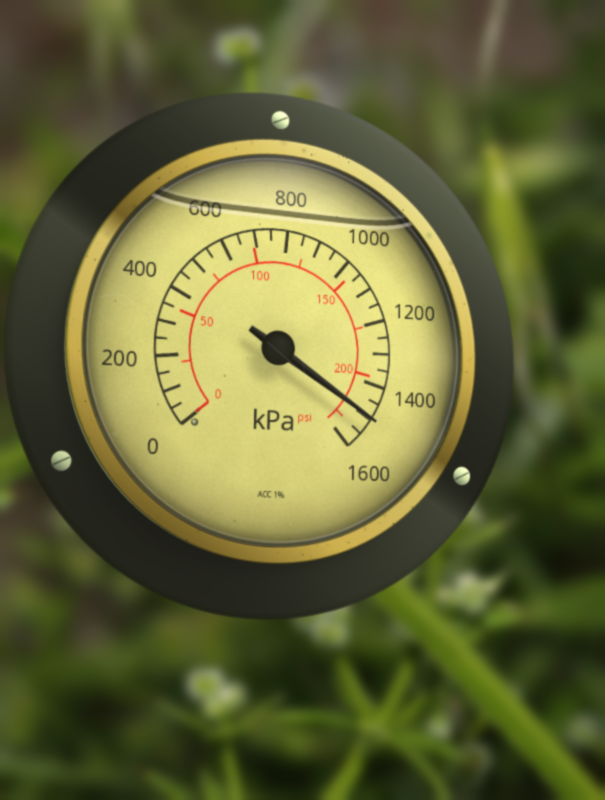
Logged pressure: 1500 kPa
